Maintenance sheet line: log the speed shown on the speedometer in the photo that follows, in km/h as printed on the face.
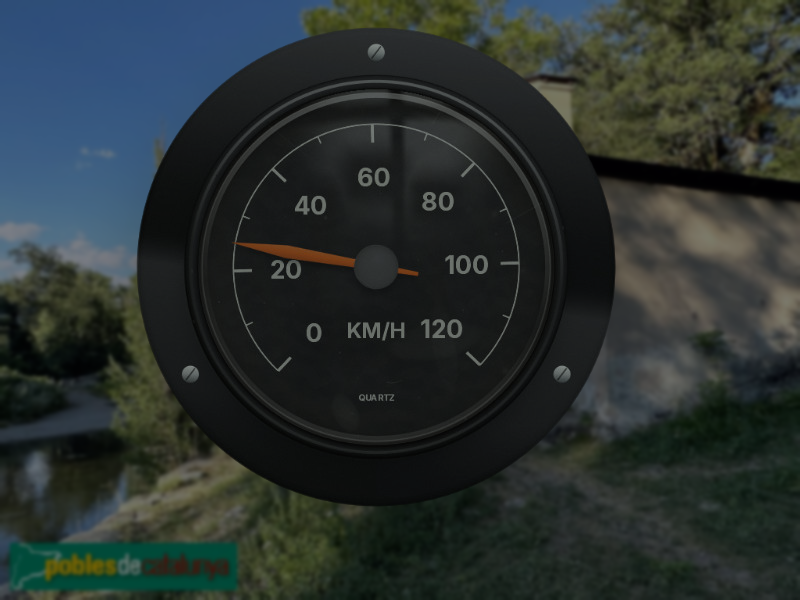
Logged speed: 25 km/h
